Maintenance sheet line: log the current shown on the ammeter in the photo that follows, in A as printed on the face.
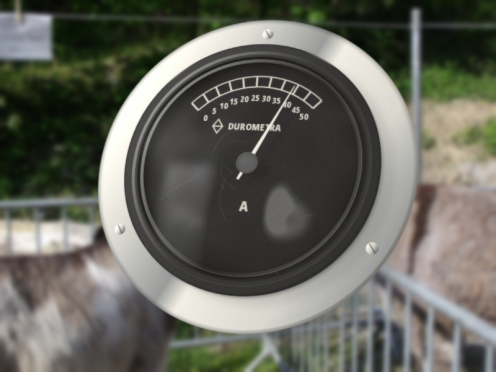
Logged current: 40 A
